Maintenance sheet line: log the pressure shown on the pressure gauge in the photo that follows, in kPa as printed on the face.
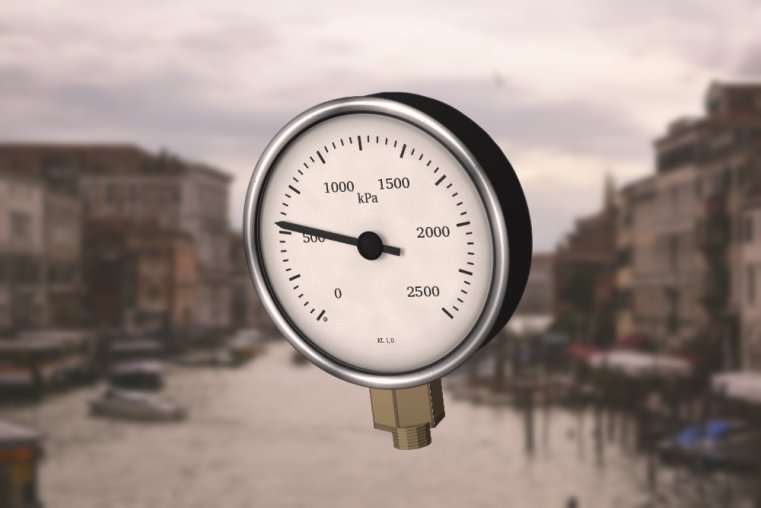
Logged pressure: 550 kPa
